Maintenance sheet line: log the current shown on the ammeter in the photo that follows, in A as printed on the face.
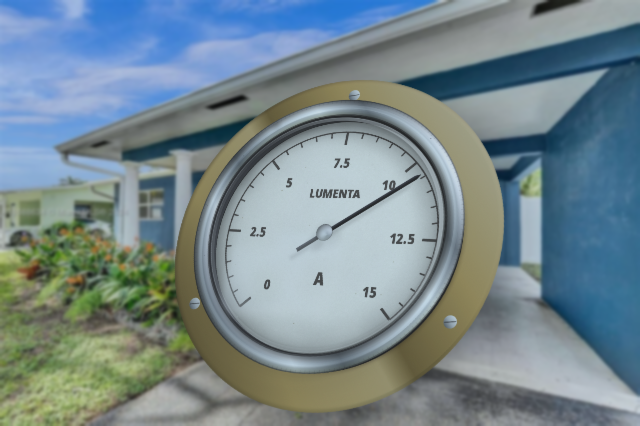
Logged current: 10.5 A
